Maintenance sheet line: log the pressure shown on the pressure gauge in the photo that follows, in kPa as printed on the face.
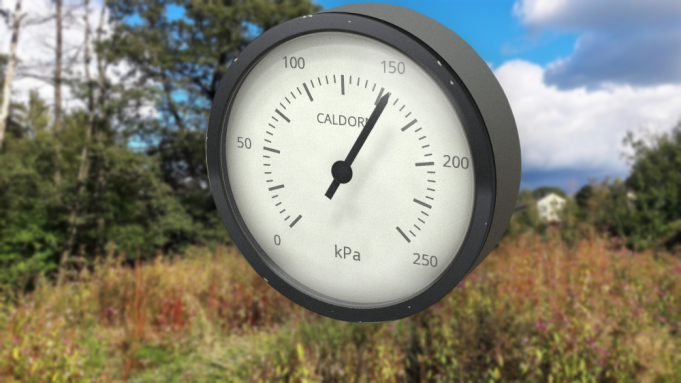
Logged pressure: 155 kPa
